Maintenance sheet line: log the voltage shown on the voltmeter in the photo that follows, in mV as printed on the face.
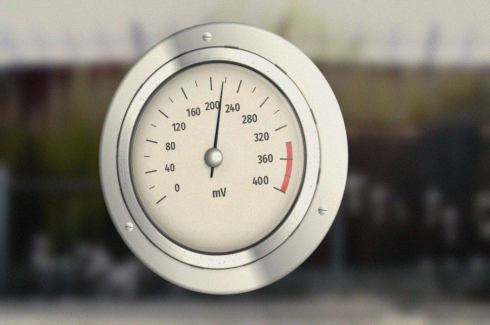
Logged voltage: 220 mV
